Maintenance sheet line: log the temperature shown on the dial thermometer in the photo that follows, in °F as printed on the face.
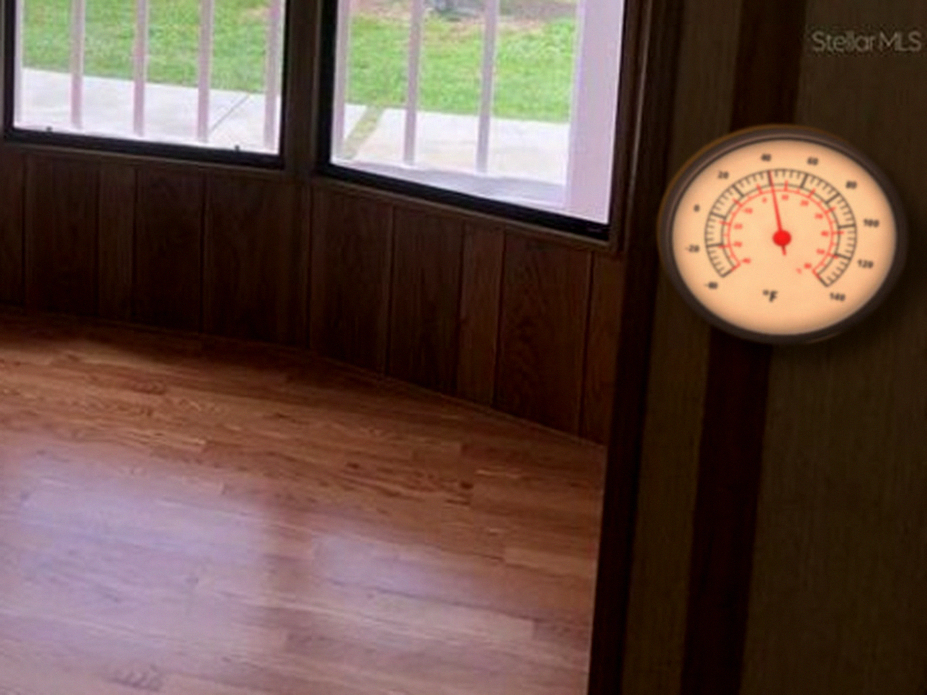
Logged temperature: 40 °F
